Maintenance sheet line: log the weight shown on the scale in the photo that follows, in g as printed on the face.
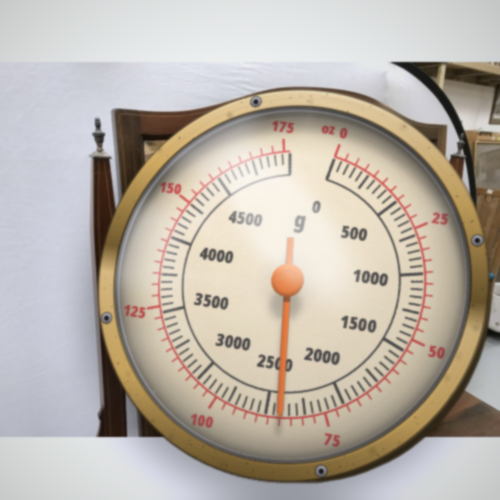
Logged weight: 2400 g
